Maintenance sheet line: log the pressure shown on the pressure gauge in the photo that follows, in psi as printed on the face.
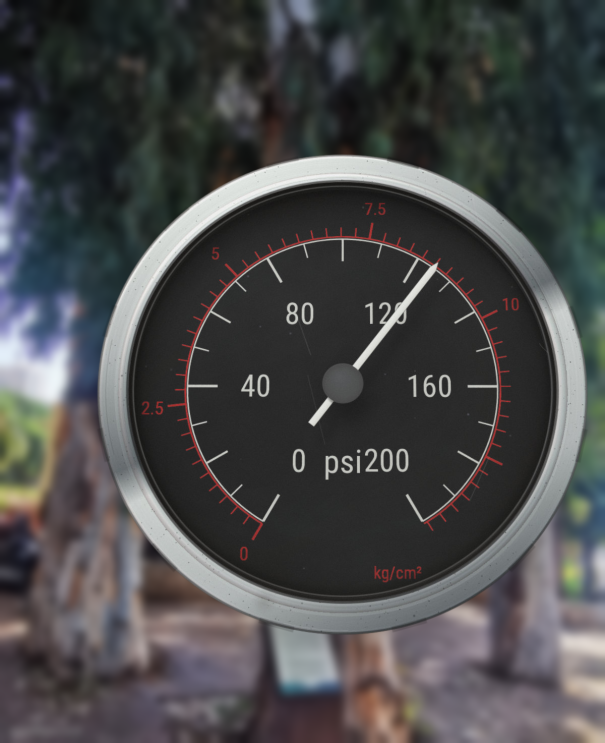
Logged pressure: 125 psi
